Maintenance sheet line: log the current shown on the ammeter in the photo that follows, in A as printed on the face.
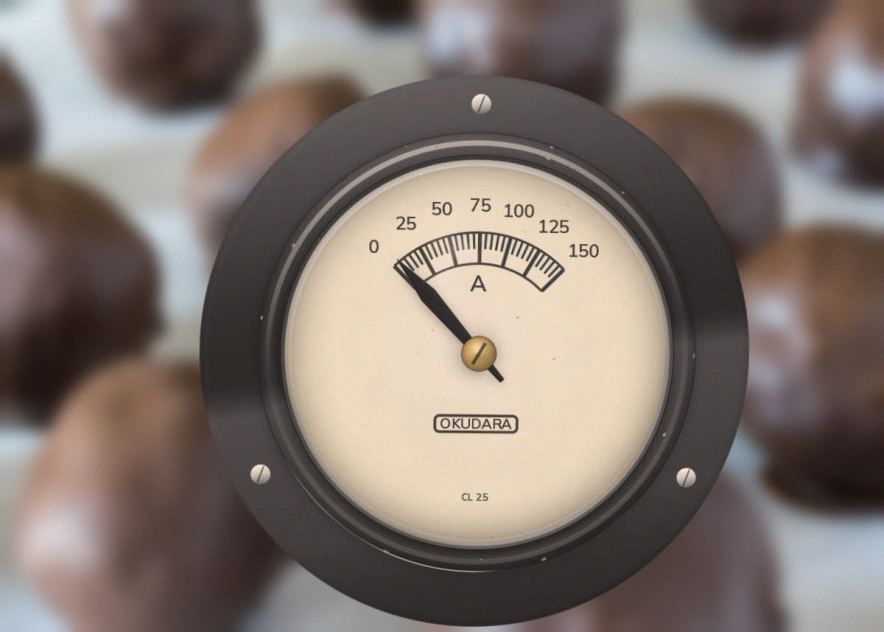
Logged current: 5 A
